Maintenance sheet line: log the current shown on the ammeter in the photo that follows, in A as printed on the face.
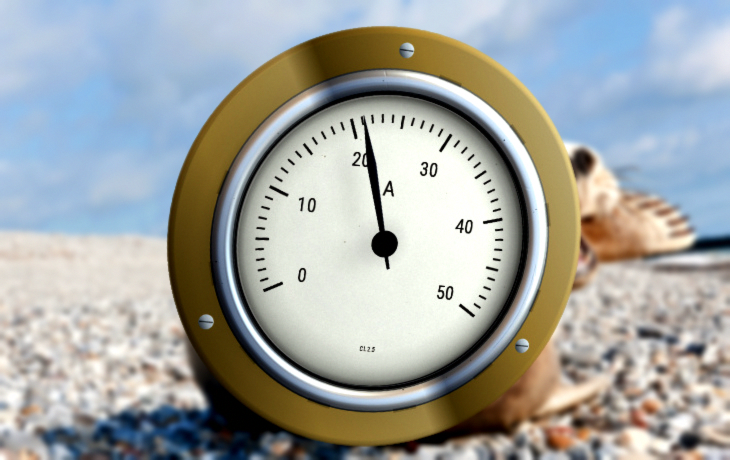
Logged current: 21 A
